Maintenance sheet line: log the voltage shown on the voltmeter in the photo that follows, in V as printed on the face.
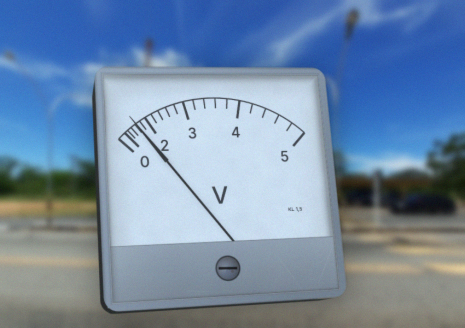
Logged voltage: 1.6 V
